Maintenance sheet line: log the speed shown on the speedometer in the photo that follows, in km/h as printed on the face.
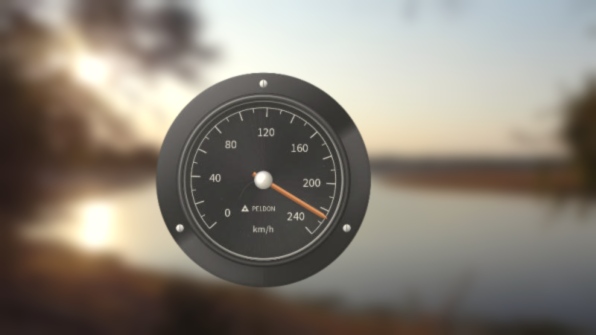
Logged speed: 225 km/h
